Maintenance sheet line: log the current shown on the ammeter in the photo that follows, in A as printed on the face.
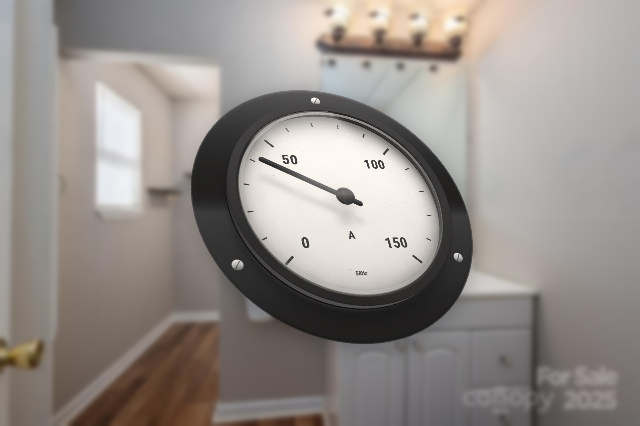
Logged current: 40 A
